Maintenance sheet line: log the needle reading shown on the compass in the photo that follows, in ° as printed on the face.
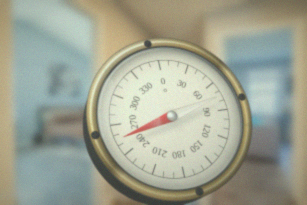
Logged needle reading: 255 °
